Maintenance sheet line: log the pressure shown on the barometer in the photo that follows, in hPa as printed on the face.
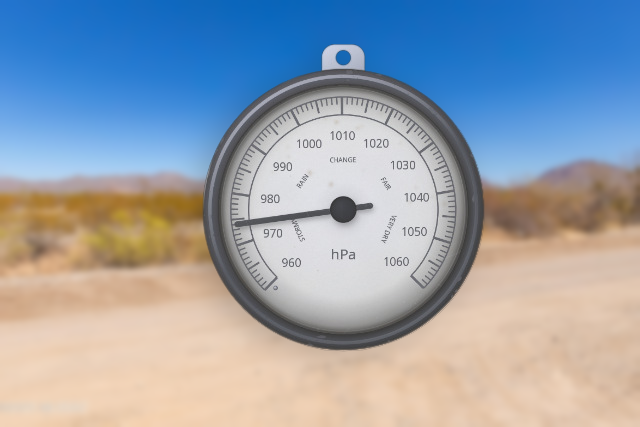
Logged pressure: 974 hPa
